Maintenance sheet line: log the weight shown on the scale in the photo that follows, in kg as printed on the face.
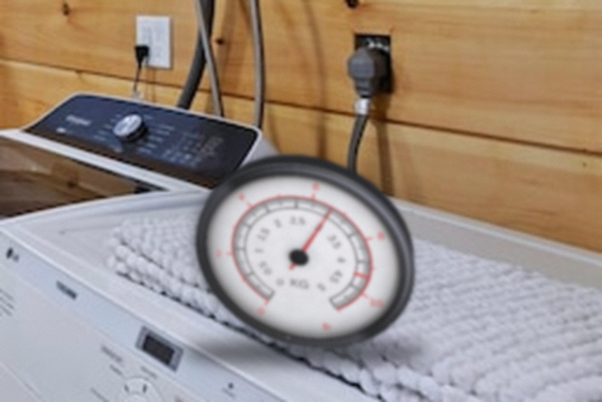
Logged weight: 3 kg
